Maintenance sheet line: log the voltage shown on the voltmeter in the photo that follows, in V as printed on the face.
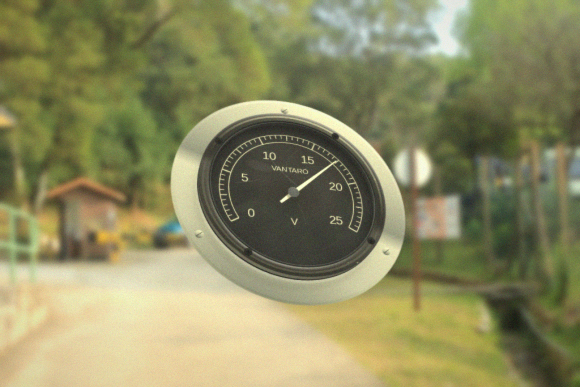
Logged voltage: 17.5 V
